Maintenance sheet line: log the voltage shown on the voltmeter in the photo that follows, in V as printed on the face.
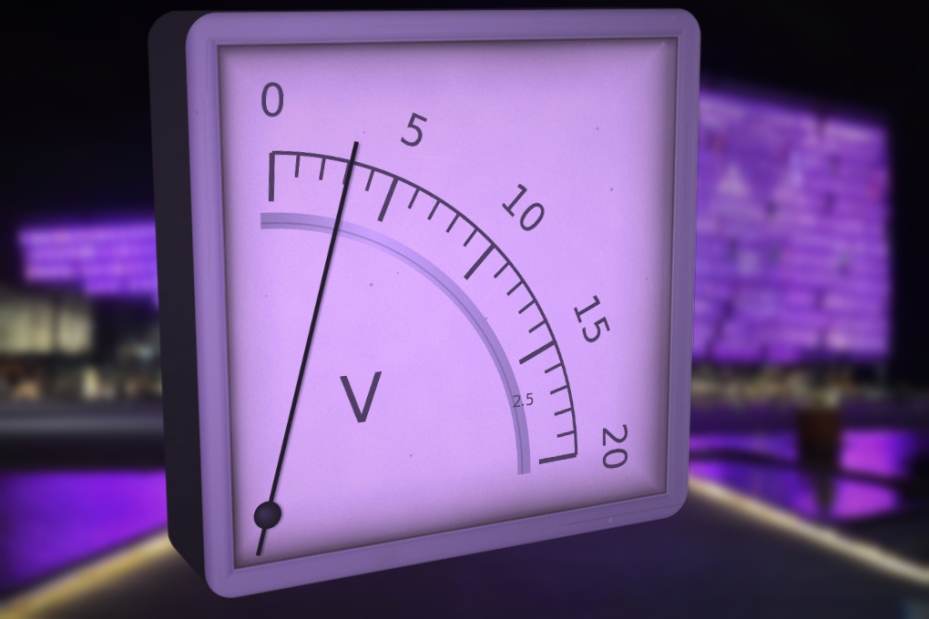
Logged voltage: 3 V
